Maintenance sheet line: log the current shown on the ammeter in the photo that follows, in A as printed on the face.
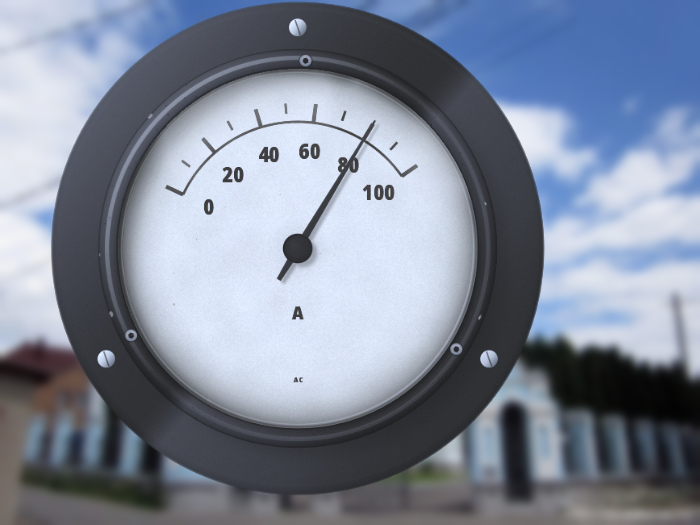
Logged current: 80 A
